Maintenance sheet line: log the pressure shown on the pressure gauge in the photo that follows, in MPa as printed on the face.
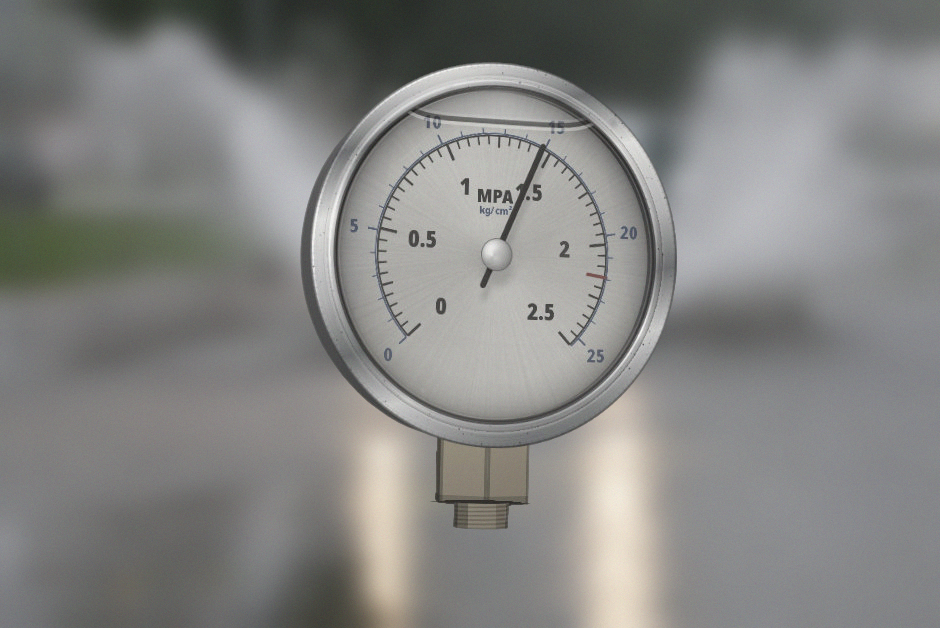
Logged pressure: 1.45 MPa
